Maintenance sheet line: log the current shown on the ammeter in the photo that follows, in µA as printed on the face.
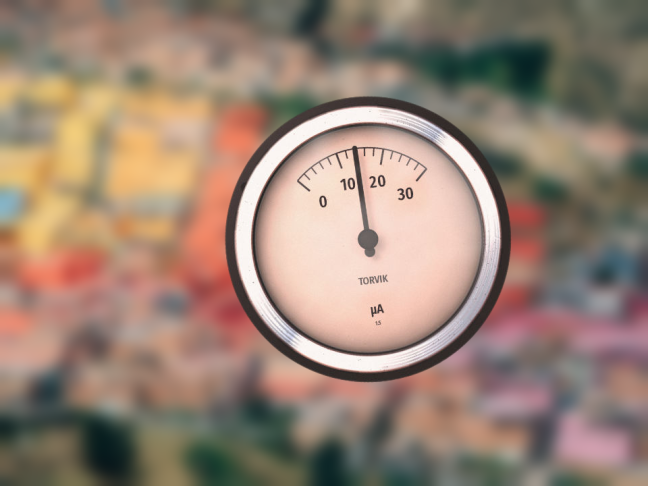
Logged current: 14 µA
